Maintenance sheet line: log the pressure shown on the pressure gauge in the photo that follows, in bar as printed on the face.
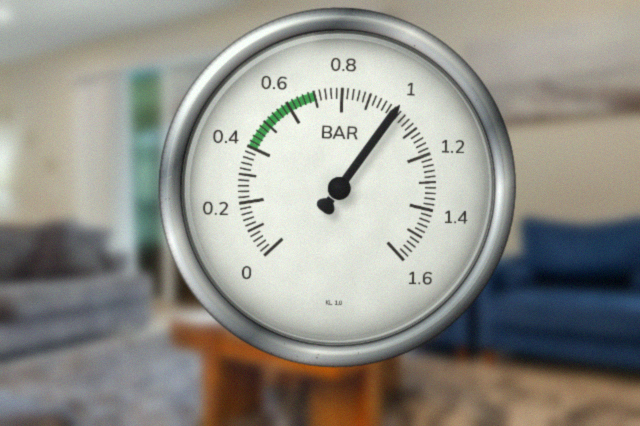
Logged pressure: 1 bar
